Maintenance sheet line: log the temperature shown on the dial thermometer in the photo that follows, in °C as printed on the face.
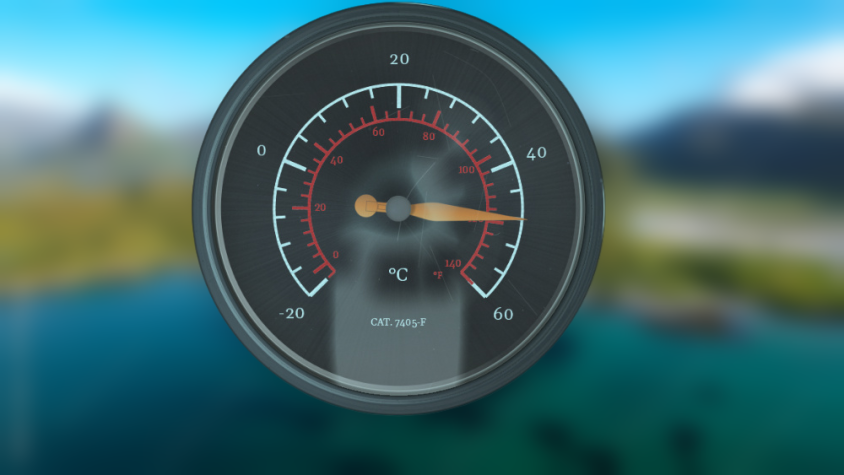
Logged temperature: 48 °C
